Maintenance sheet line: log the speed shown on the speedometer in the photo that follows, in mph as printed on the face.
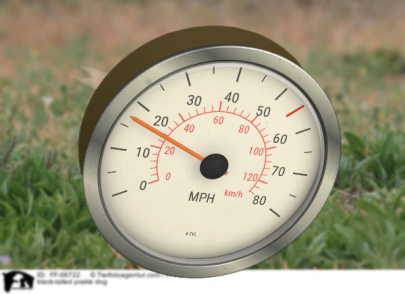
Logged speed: 17.5 mph
